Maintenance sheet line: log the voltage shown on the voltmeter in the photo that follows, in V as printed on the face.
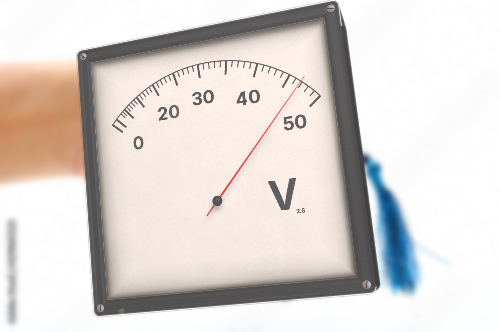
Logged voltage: 47 V
